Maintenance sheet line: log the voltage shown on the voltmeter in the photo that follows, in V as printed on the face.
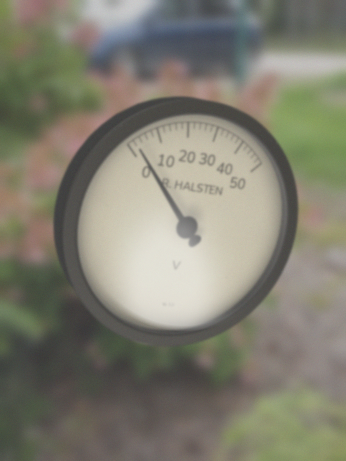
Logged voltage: 2 V
